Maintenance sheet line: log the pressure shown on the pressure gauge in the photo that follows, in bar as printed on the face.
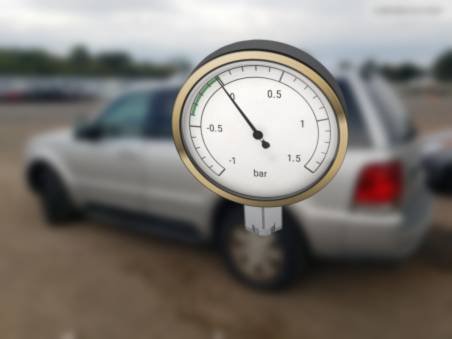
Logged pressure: 0 bar
